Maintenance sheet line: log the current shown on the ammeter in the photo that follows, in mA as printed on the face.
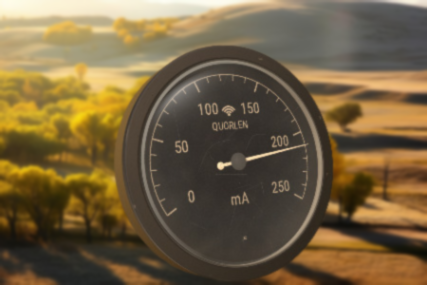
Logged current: 210 mA
